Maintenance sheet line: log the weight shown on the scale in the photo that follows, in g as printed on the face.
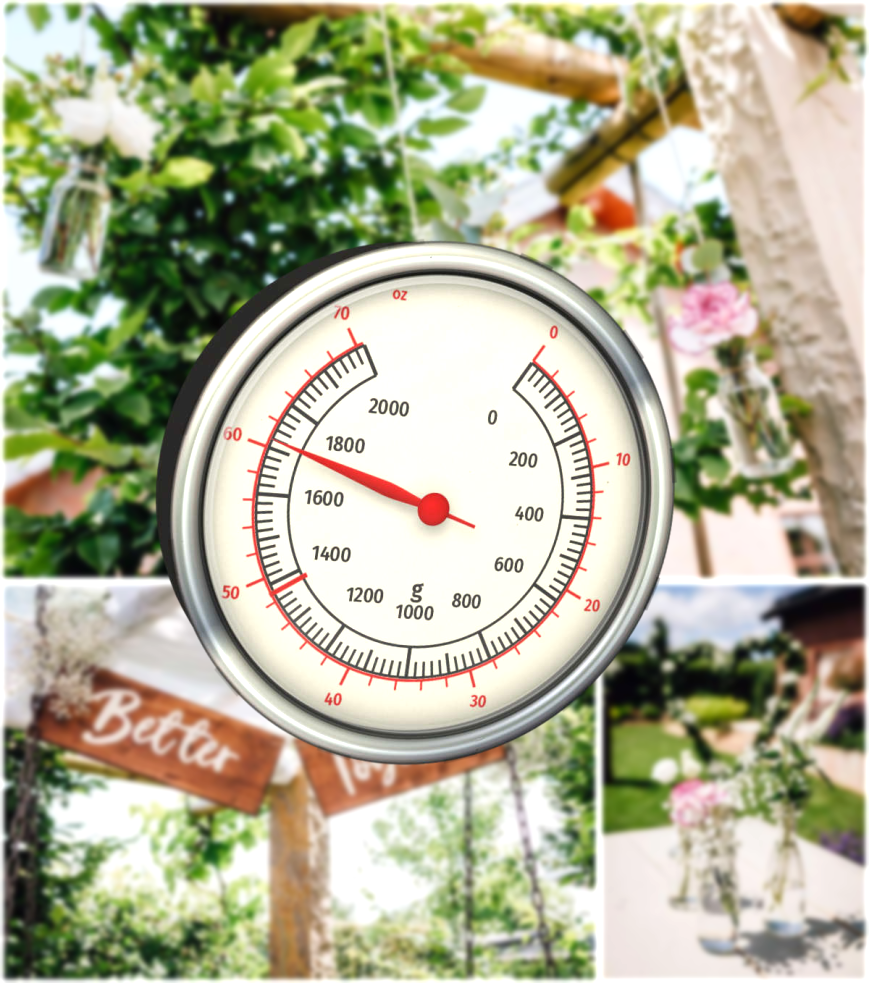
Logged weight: 1720 g
